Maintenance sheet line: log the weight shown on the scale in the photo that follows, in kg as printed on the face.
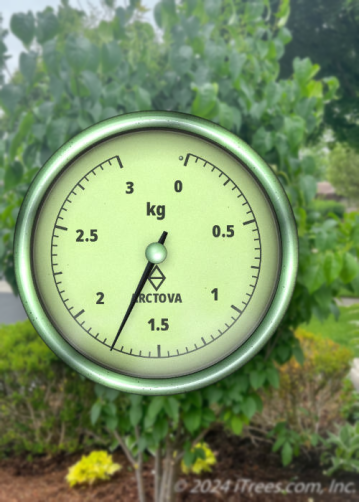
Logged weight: 1.75 kg
